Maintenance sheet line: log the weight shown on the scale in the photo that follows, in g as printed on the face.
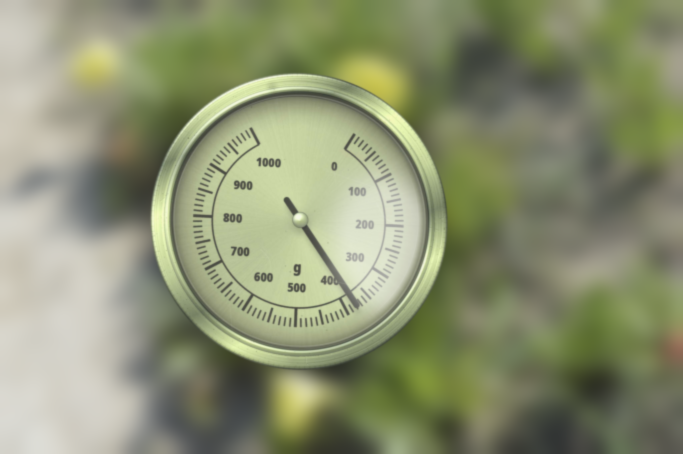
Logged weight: 380 g
